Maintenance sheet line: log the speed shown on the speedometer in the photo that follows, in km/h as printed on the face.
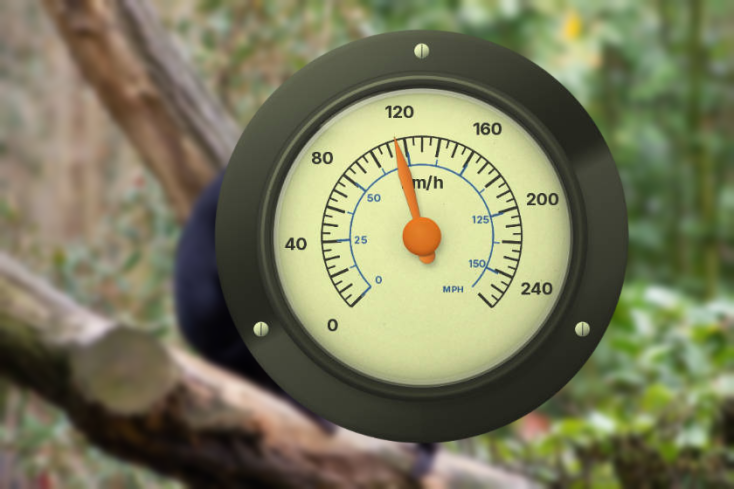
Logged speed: 115 km/h
